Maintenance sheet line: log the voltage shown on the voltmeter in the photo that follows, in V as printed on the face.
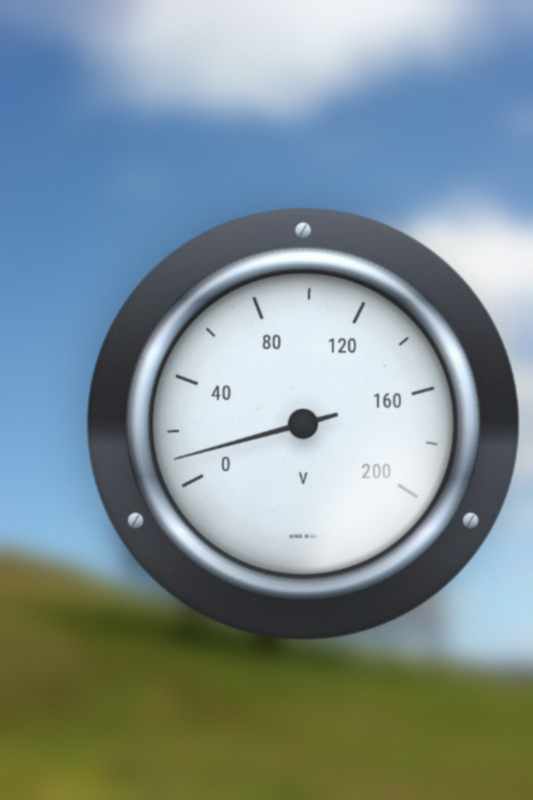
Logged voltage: 10 V
